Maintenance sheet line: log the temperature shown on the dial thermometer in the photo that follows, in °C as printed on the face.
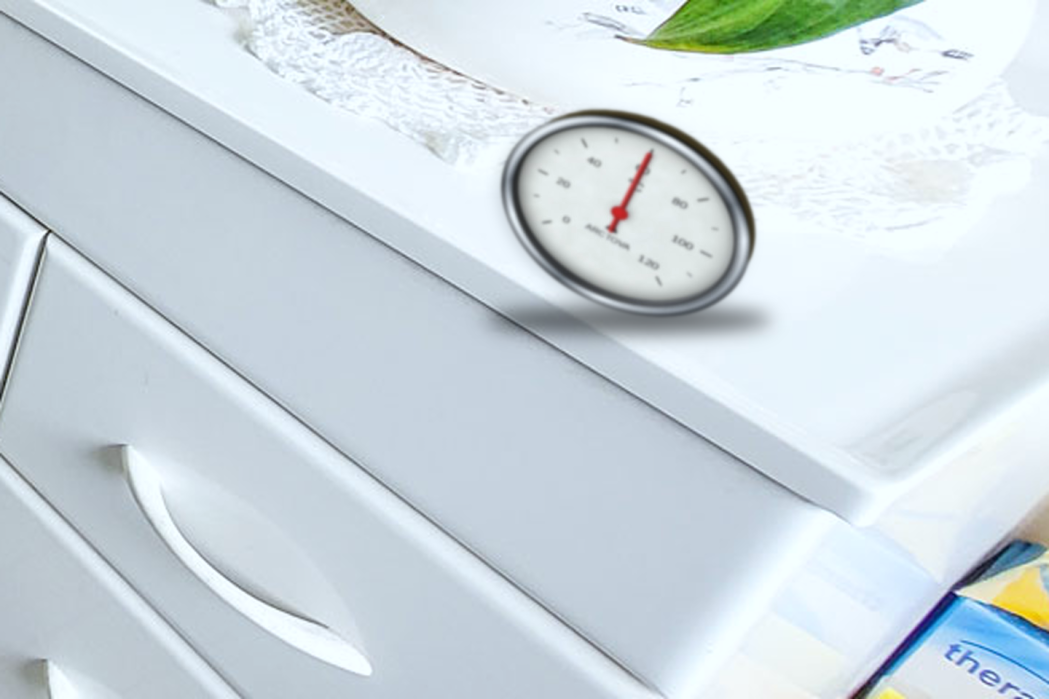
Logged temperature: 60 °C
